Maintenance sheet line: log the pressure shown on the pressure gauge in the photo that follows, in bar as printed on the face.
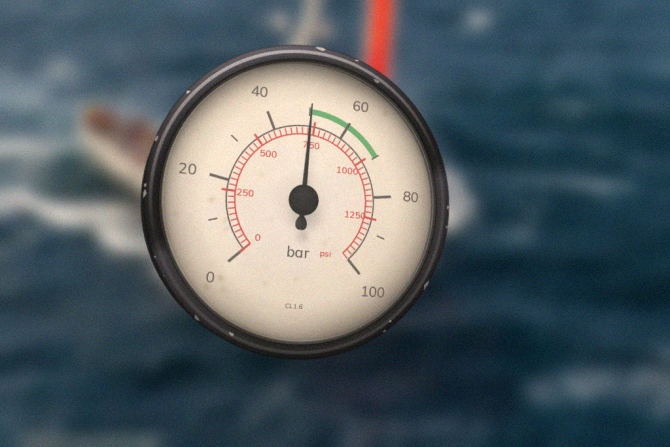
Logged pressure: 50 bar
